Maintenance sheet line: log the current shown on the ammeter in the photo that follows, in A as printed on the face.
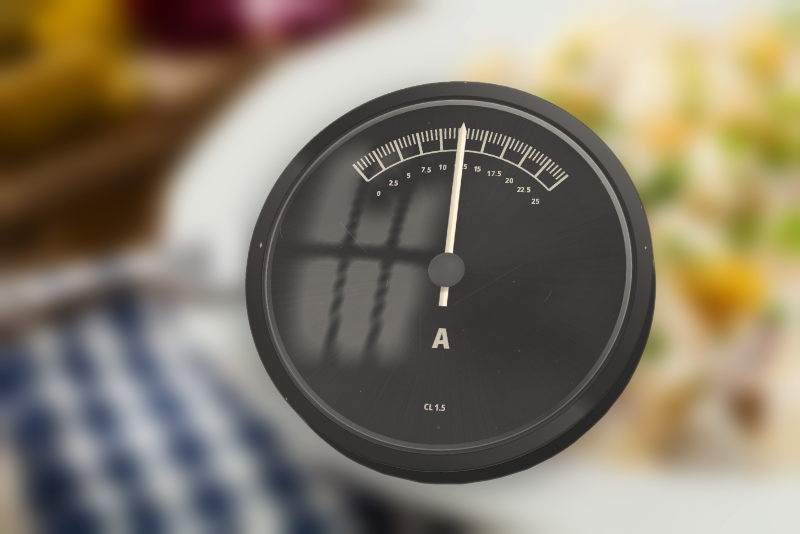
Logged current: 12.5 A
